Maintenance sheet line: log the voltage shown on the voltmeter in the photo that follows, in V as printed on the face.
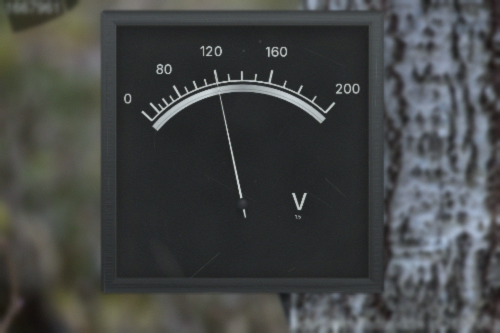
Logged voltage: 120 V
